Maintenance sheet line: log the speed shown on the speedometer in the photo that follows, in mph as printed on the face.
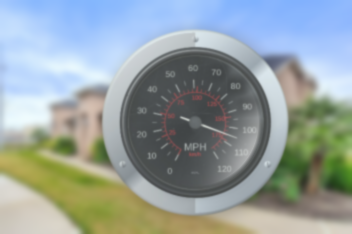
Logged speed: 105 mph
